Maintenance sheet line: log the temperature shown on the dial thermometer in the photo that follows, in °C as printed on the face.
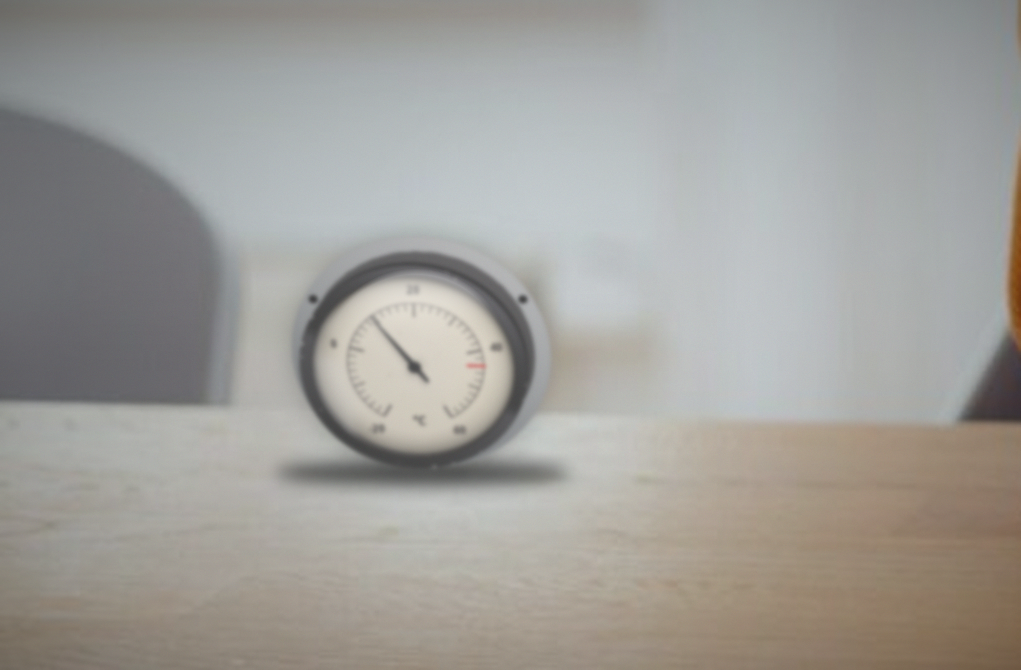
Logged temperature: 10 °C
